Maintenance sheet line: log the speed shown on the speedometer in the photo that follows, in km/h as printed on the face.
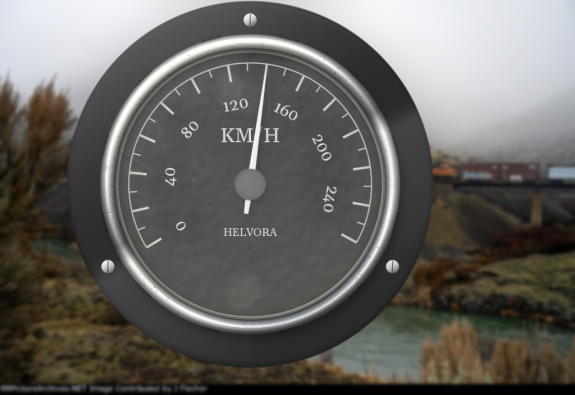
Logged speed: 140 km/h
